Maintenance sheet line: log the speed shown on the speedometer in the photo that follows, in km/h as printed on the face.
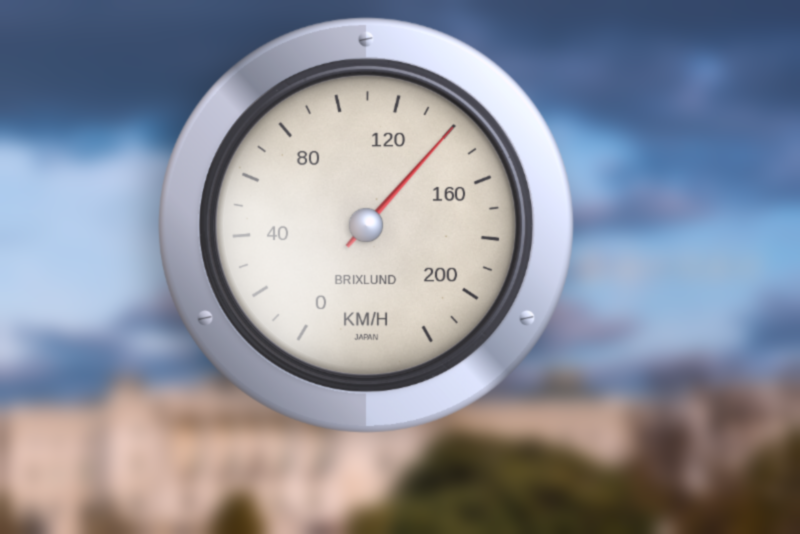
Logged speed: 140 km/h
